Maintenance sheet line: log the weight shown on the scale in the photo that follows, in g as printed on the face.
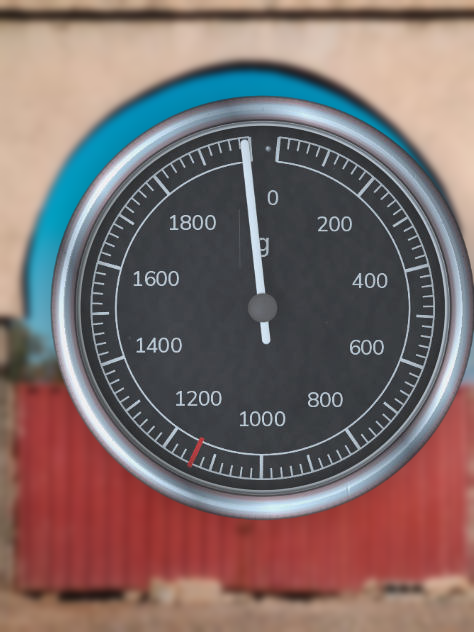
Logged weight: 1990 g
